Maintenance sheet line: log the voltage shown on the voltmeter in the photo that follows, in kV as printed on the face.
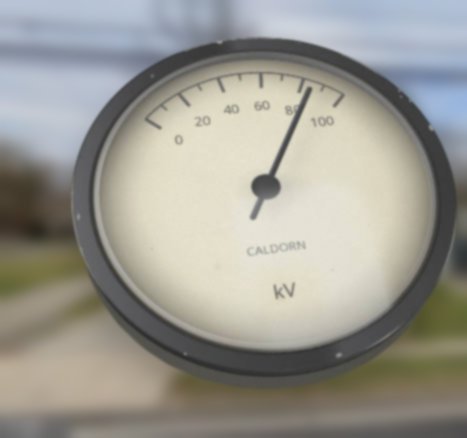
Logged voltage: 85 kV
